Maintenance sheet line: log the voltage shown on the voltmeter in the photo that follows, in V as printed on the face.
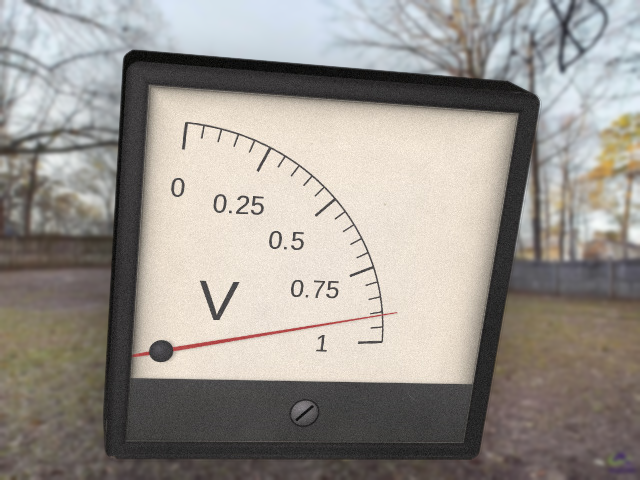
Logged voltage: 0.9 V
